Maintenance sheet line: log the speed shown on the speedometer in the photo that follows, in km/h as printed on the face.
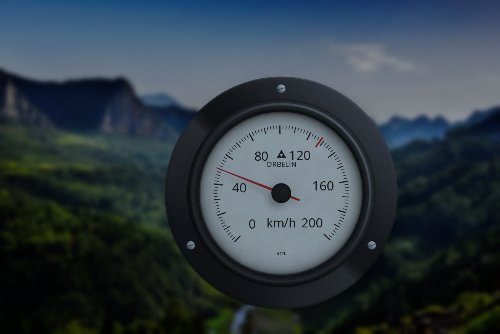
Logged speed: 50 km/h
